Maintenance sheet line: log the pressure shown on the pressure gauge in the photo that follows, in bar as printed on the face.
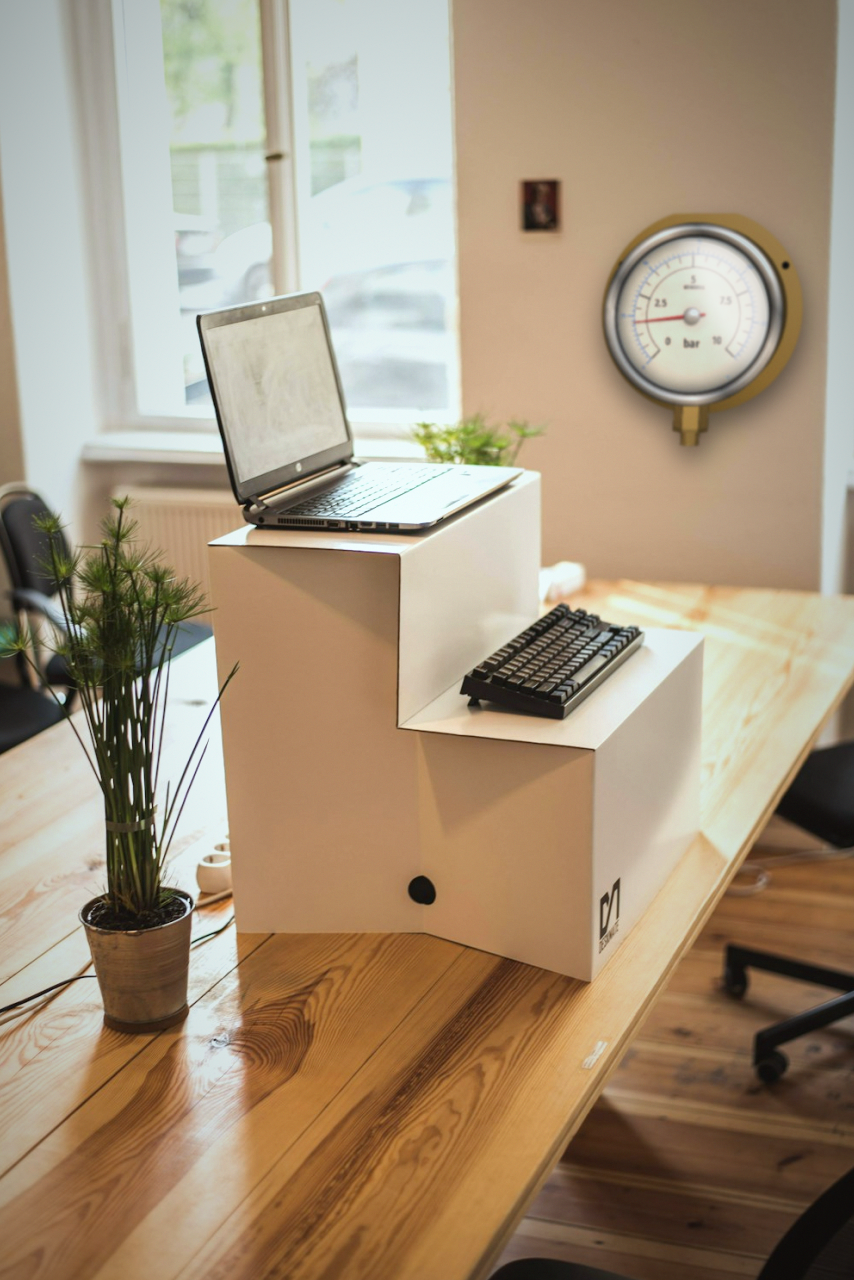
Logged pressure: 1.5 bar
